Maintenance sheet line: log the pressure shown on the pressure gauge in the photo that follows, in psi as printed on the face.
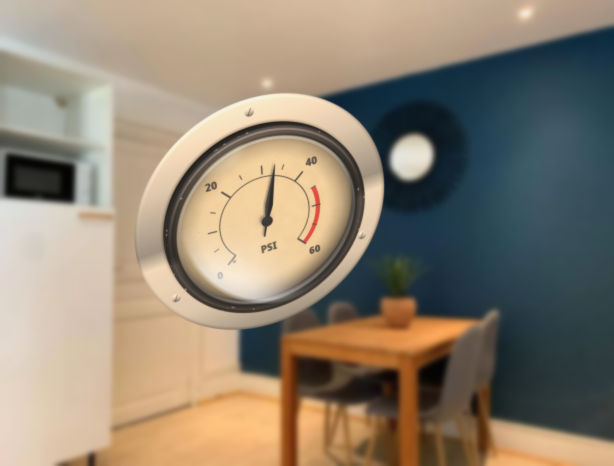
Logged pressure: 32.5 psi
